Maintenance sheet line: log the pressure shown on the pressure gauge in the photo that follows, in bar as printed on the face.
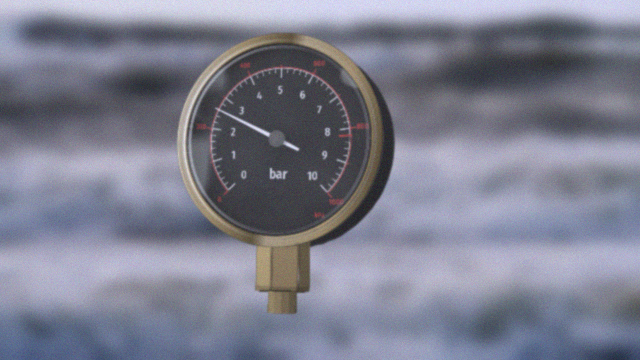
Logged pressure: 2.6 bar
